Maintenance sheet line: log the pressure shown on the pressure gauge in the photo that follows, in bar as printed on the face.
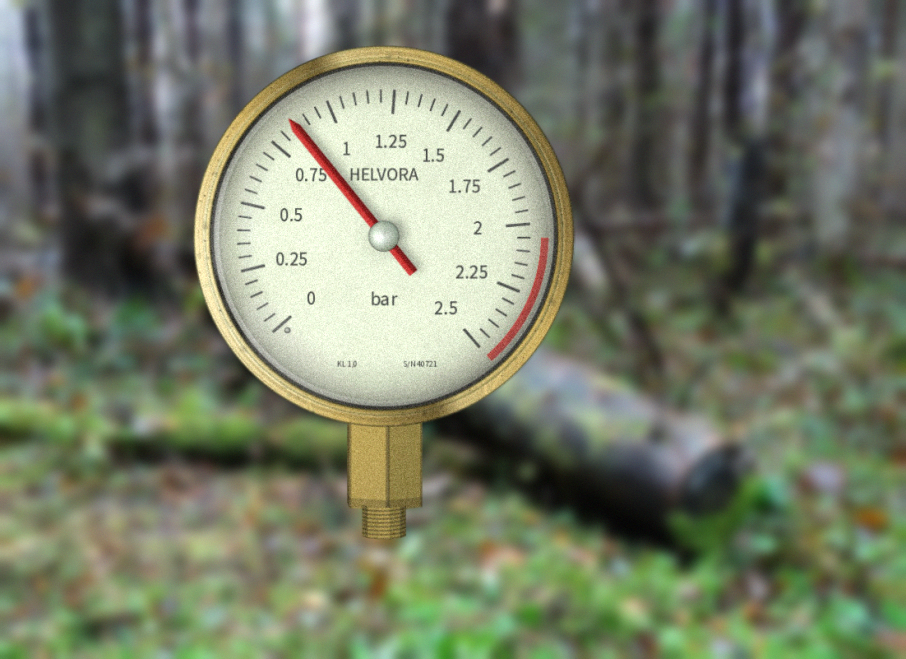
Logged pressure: 0.85 bar
